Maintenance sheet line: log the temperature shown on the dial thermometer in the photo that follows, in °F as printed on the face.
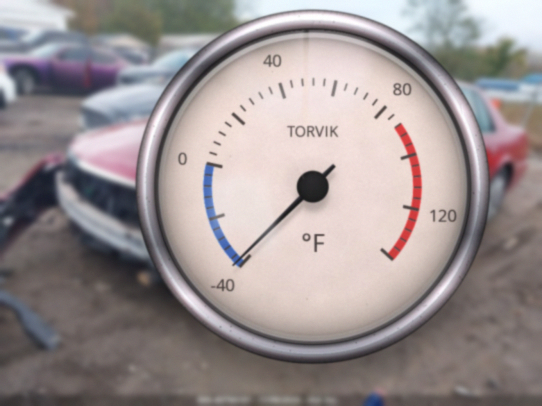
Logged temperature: -38 °F
